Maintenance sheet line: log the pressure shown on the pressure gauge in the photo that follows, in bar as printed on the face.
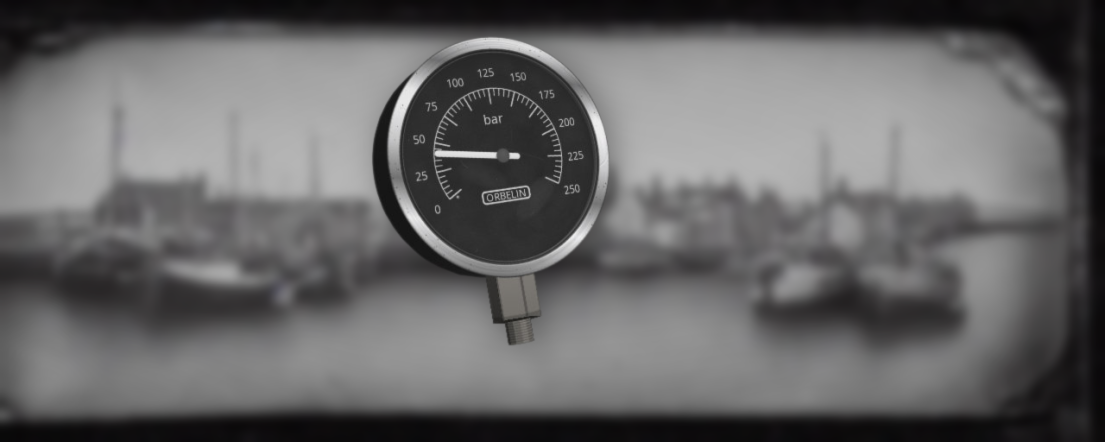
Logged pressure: 40 bar
